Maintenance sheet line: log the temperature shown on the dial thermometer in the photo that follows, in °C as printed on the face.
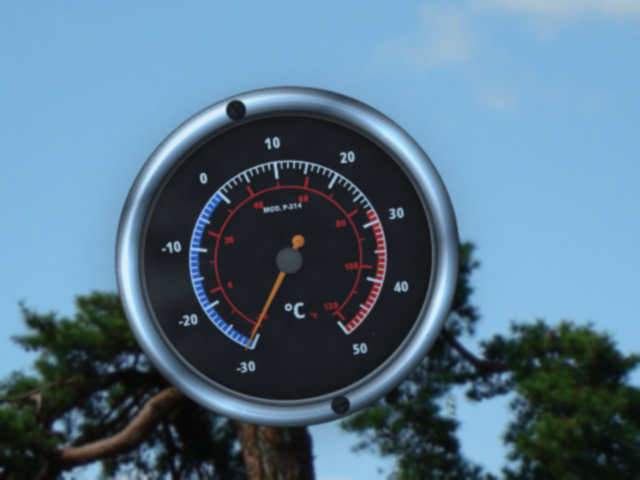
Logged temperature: -29 °C
